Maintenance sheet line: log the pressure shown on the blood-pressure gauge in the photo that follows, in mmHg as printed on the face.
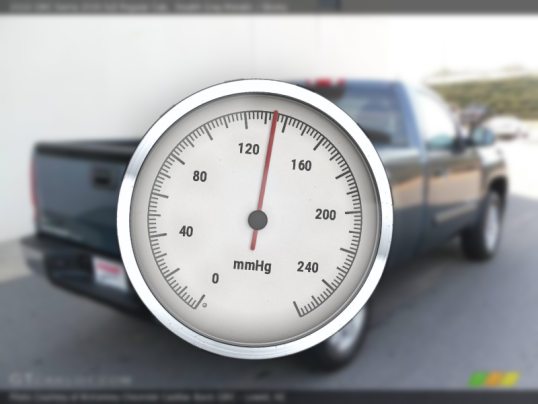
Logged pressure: 134 mmHg
